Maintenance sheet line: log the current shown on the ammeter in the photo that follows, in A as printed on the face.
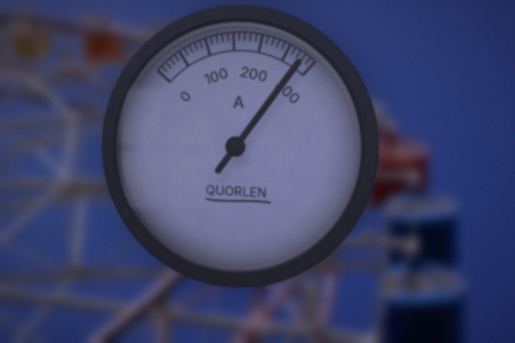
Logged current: 280 A
